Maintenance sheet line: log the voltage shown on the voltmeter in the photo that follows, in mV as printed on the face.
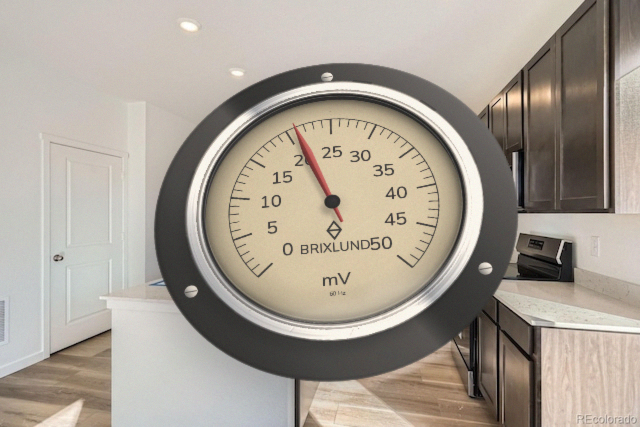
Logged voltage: 21 mV
